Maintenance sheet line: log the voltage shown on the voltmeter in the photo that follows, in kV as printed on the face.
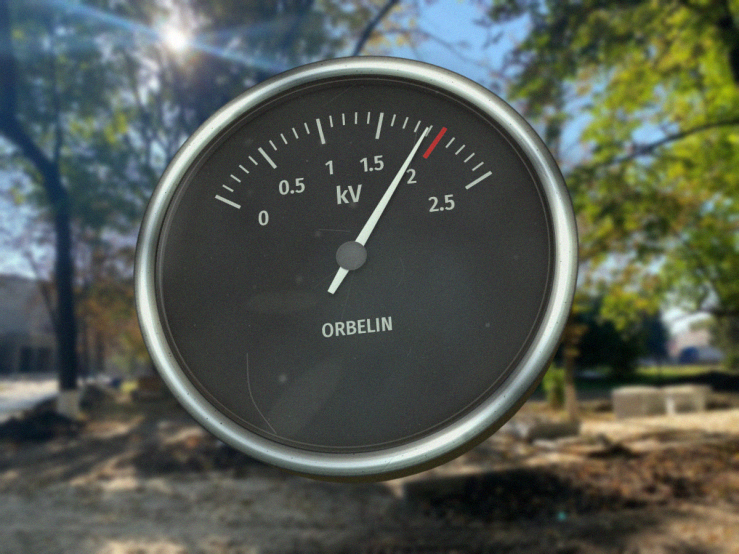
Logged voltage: 1.9 kV
